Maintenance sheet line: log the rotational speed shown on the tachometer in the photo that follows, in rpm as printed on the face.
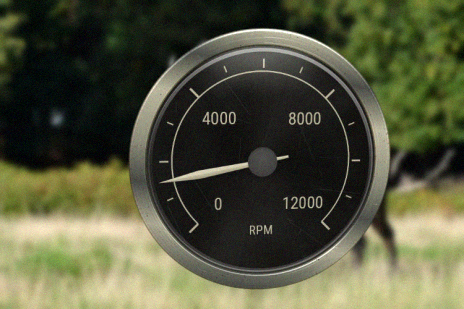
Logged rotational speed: 1500 rpm
